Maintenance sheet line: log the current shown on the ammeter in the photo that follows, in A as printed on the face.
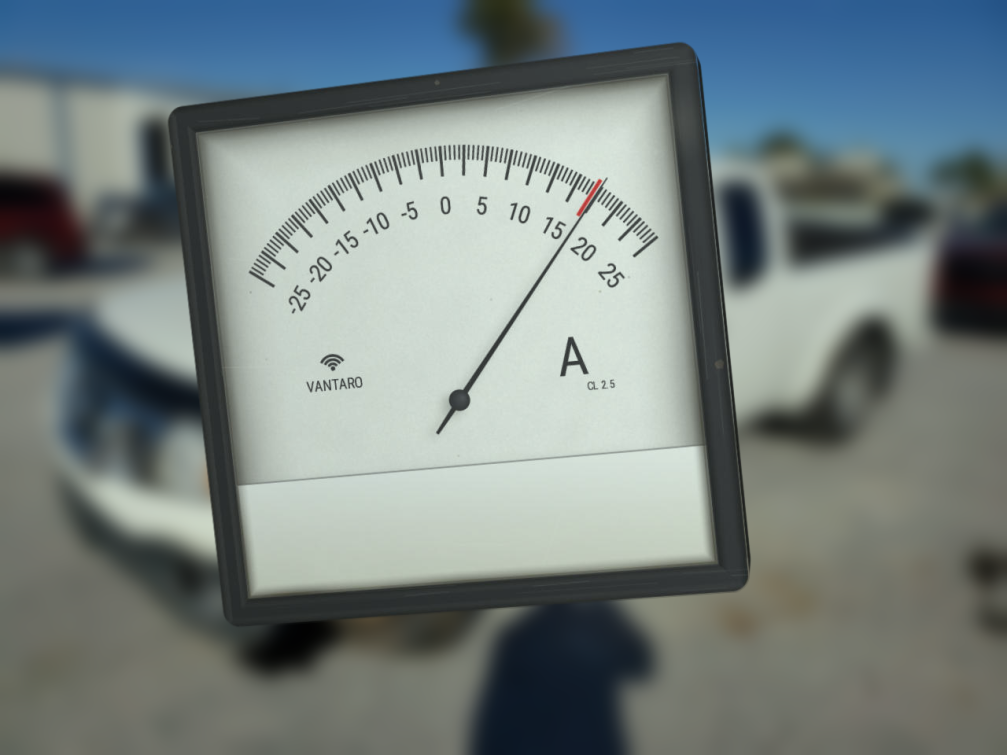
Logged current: 17.5 A
